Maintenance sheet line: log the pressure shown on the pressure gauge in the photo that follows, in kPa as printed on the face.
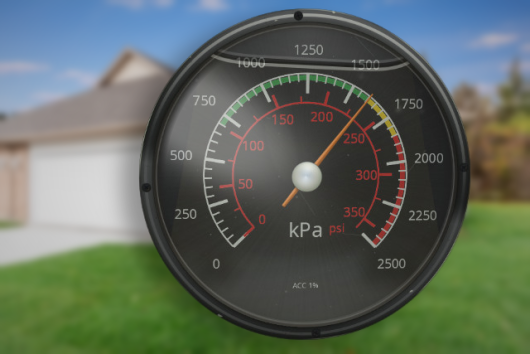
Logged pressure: 1600 kPa
